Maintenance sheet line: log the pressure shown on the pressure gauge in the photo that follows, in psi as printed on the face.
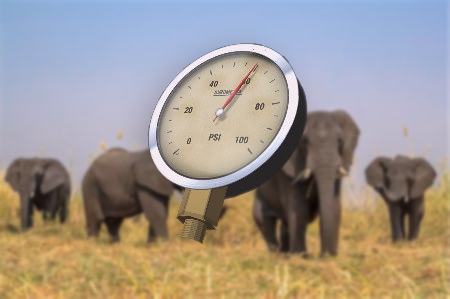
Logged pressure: 60 psi
